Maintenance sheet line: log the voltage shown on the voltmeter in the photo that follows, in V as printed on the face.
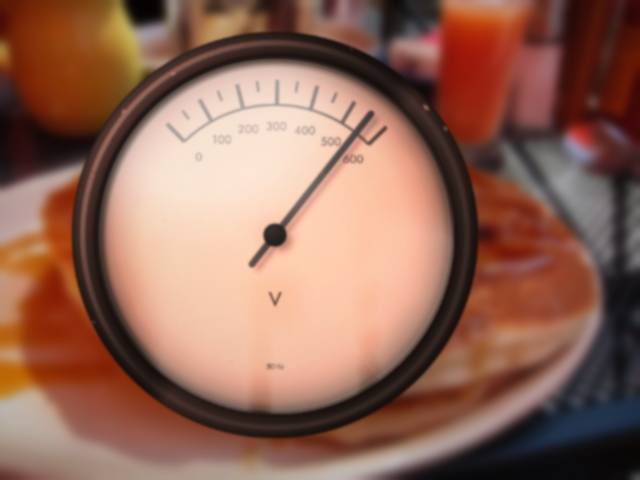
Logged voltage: 550 V
